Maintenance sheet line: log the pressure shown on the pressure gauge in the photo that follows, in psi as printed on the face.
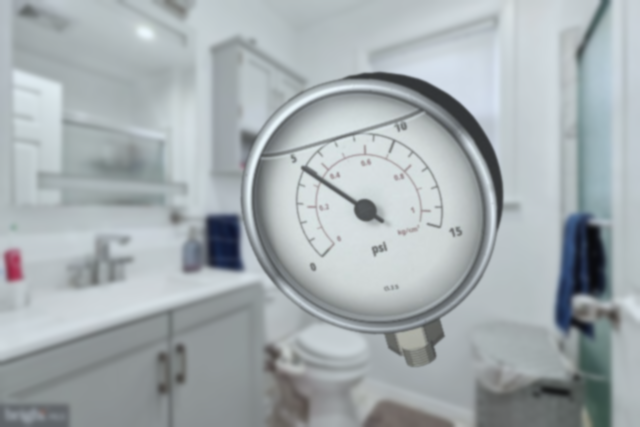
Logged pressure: 5 psi
